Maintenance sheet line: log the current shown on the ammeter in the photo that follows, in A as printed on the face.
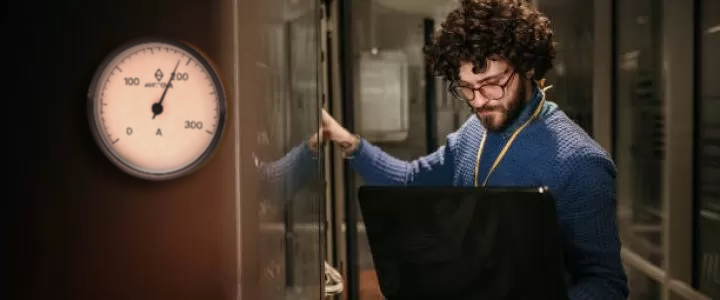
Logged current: 190 A
